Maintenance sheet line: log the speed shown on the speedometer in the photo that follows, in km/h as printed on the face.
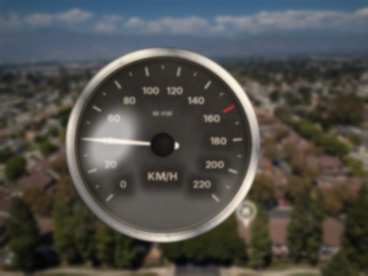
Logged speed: 40 km/h
